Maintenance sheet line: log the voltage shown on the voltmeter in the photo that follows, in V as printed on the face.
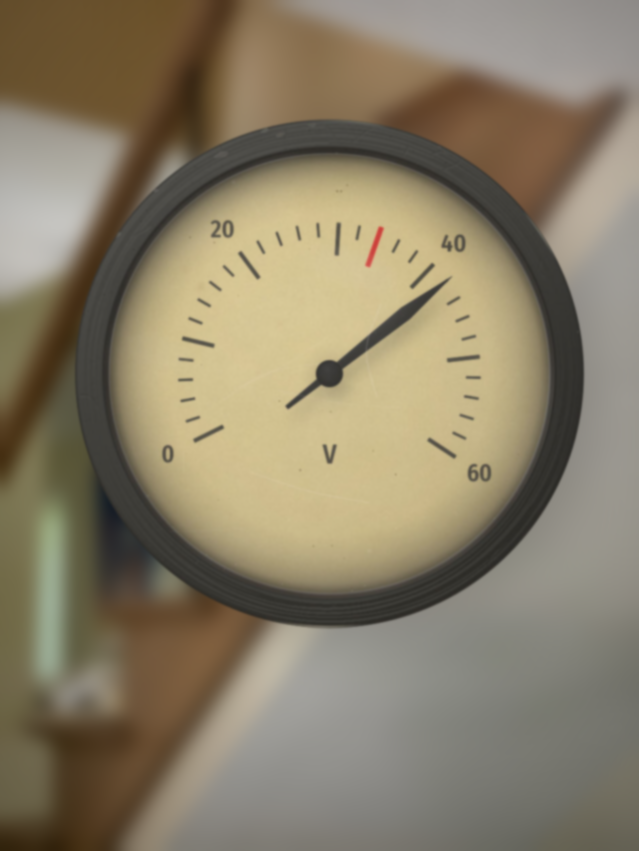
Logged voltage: 42 V
